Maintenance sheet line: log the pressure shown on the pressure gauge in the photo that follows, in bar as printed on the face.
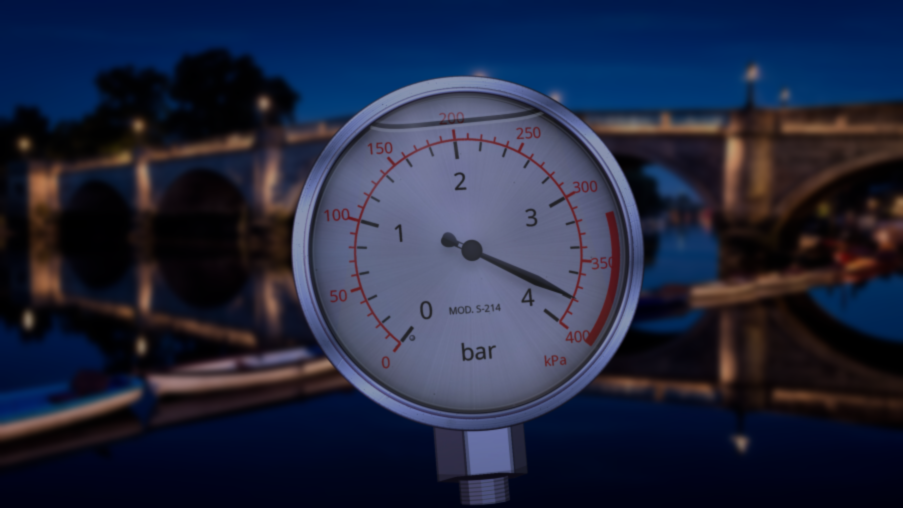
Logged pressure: 3.8 bar
